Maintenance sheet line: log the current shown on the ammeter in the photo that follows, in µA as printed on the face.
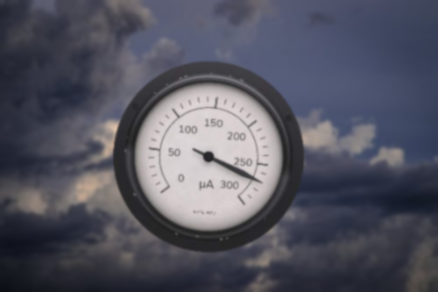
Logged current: 270 µA
